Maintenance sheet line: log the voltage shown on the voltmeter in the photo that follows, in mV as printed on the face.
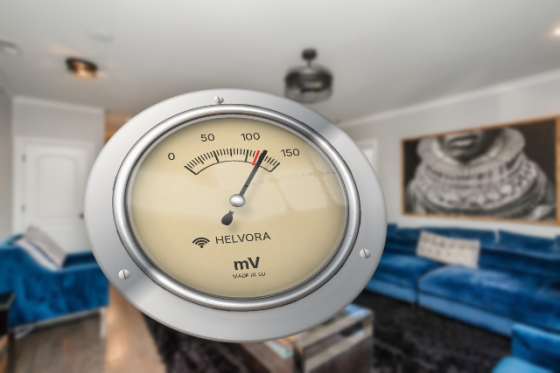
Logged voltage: 125 mV
